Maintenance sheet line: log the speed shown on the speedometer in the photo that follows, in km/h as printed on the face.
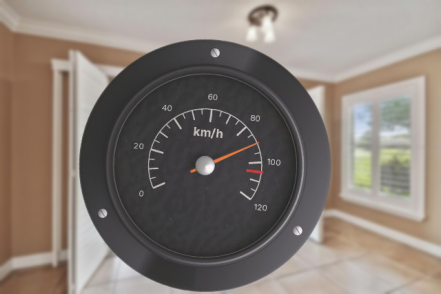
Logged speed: 90 km/h
